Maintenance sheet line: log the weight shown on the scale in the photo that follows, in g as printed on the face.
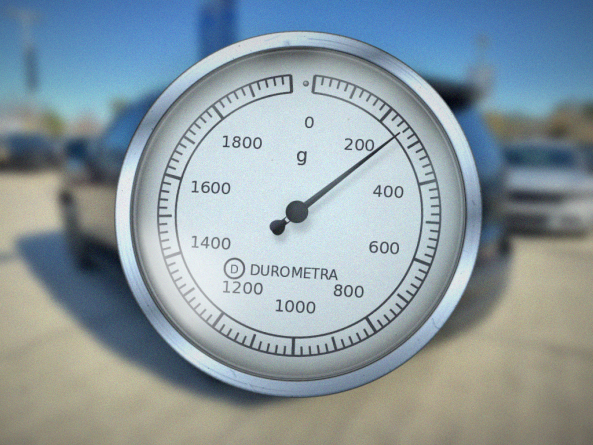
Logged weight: 260 g
